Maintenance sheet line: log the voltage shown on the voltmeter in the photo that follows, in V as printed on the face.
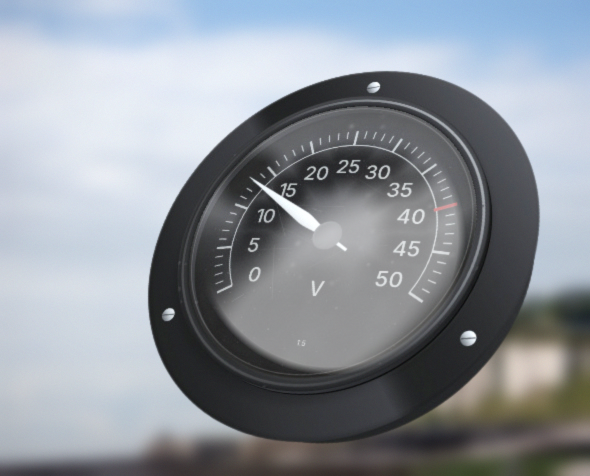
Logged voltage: 13 V
